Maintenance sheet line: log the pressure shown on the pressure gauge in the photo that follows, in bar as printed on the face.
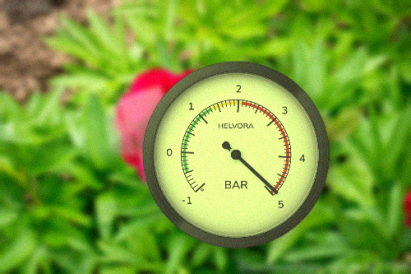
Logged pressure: 4.9 bar
